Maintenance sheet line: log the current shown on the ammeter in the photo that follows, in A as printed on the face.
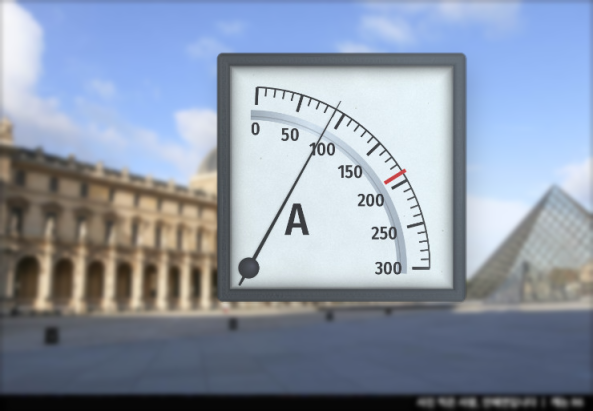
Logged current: 90 A
